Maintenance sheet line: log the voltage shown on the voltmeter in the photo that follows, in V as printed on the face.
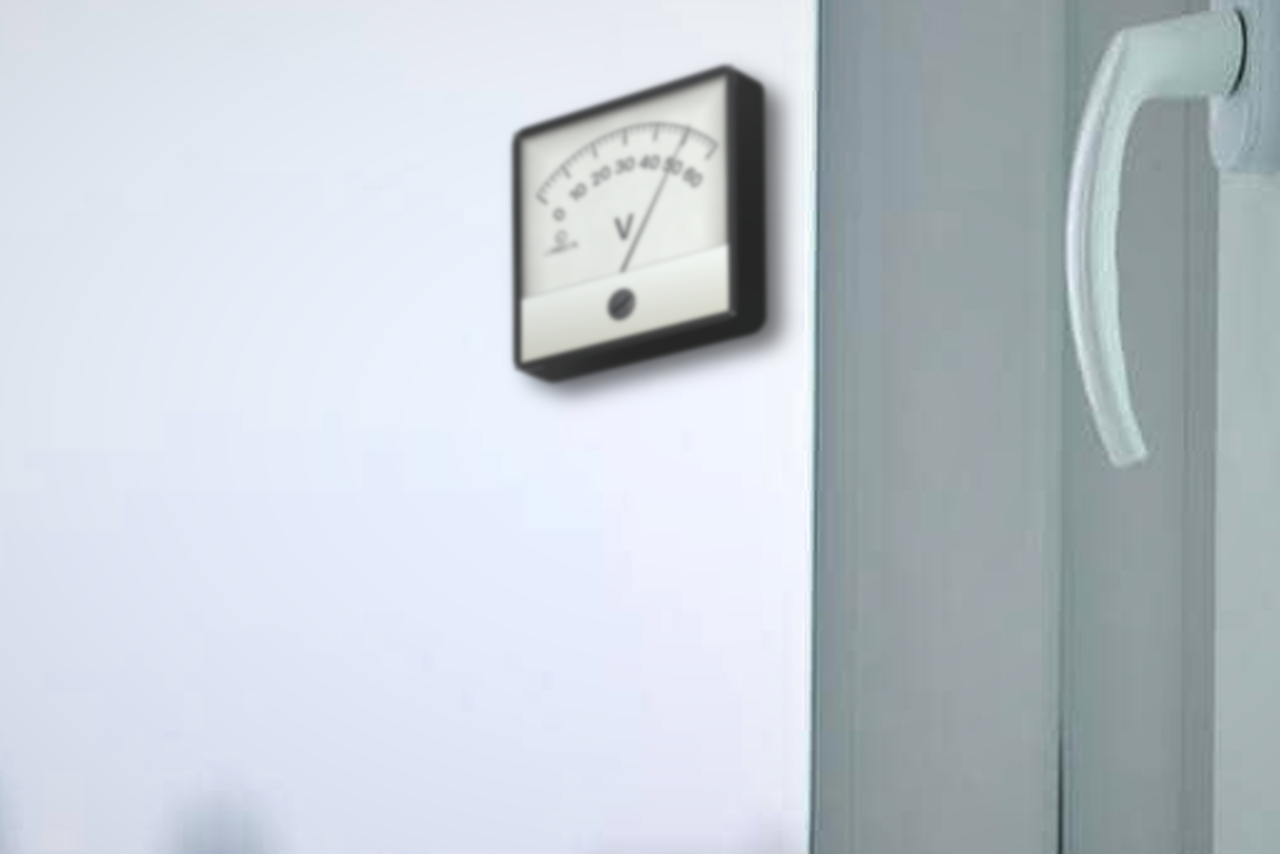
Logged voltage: 50 V
